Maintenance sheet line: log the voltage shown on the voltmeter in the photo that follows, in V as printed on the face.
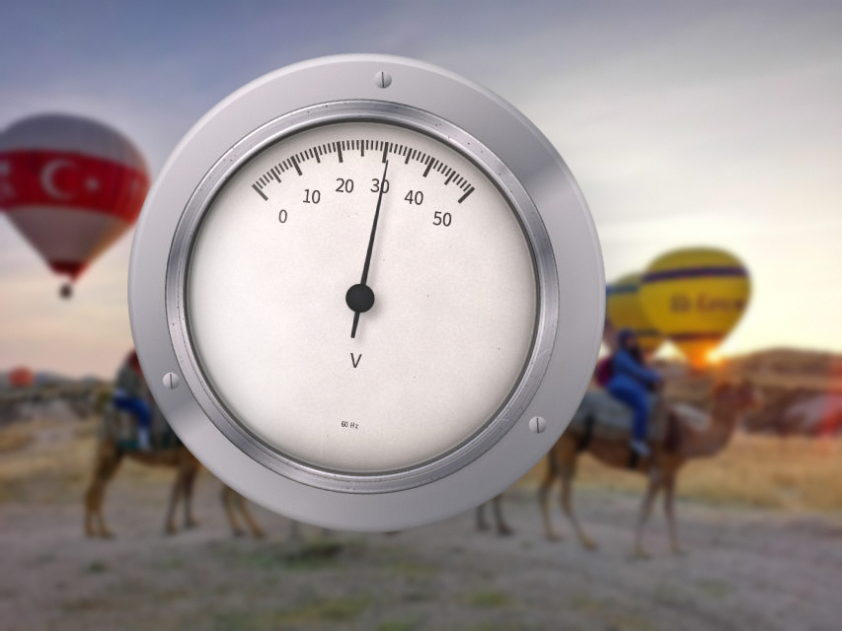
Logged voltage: 31 V
